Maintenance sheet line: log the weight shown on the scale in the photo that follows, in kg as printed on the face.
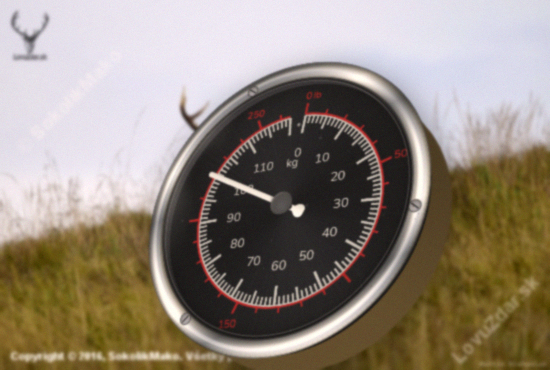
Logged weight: 100 kg
